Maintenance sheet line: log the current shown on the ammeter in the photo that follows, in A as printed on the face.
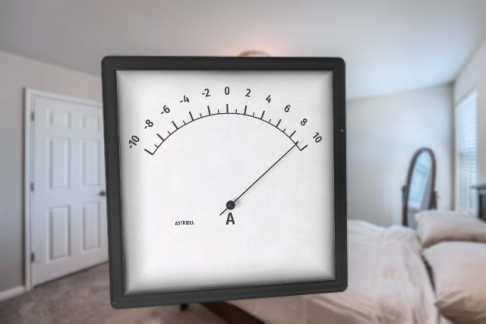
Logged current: 9 A
